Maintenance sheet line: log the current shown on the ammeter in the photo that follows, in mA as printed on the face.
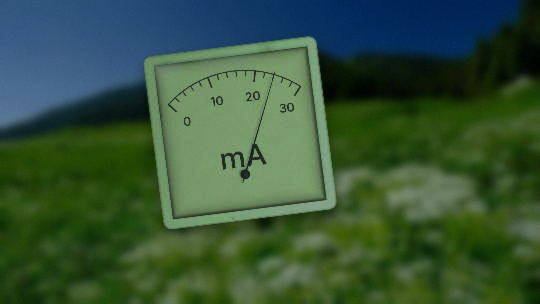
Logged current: 24 mA
